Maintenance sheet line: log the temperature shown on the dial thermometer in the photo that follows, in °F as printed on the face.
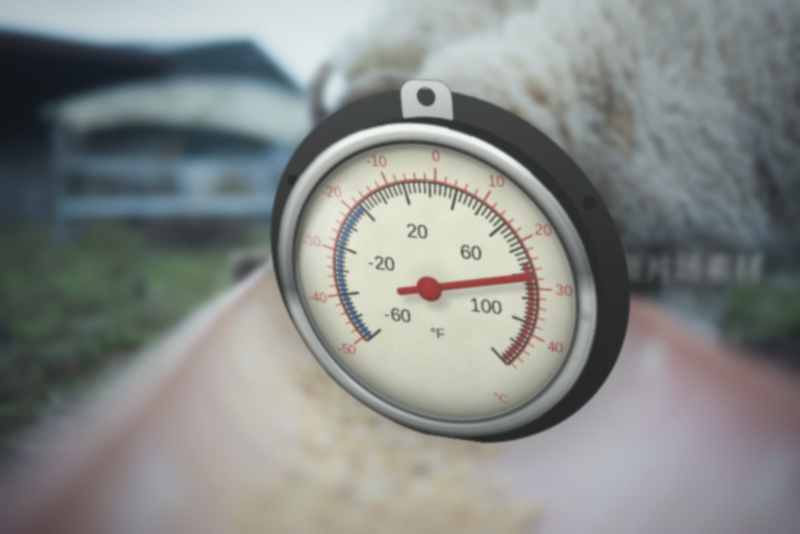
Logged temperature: 80 °F
